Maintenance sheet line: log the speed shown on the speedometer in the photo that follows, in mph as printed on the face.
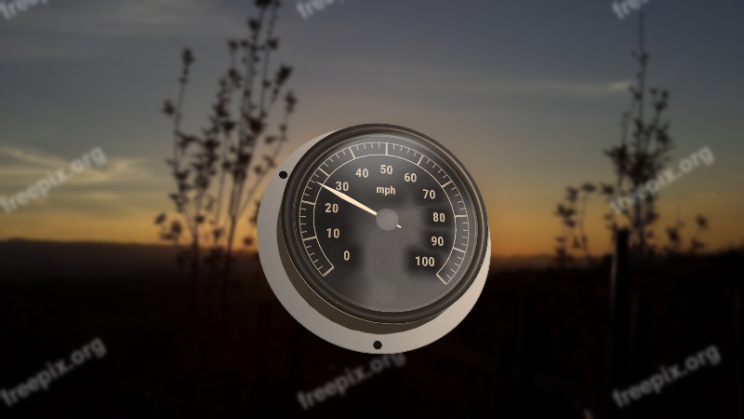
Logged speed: 26 mph
